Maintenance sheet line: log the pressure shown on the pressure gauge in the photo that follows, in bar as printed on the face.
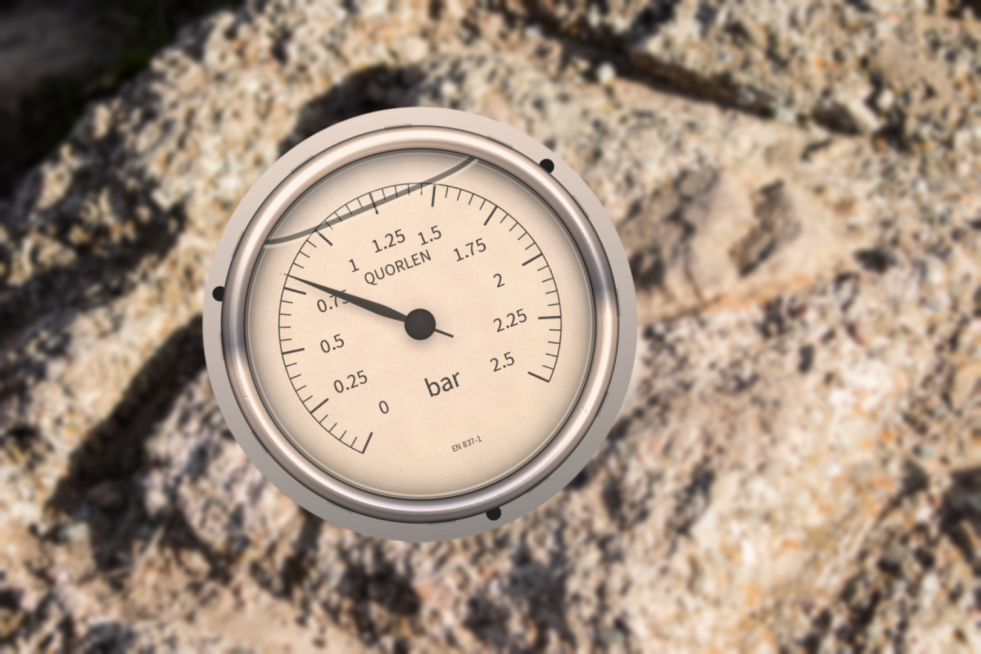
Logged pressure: 0.8 bar
